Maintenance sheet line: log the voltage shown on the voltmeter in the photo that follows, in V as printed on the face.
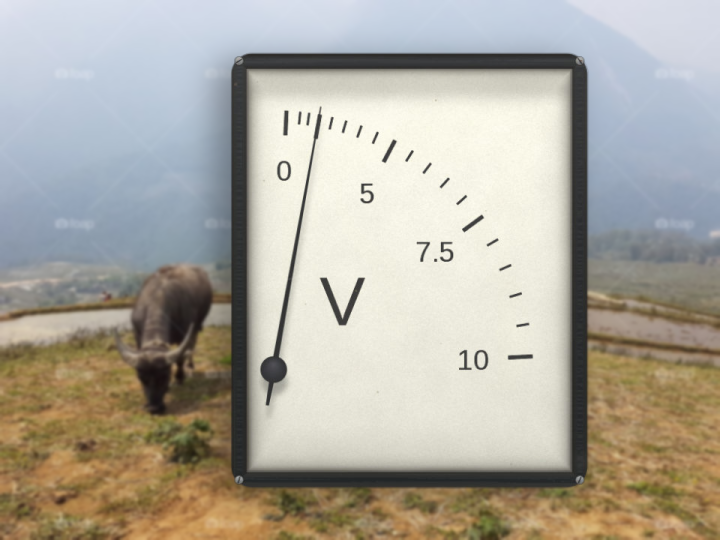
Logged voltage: 2.5 V
